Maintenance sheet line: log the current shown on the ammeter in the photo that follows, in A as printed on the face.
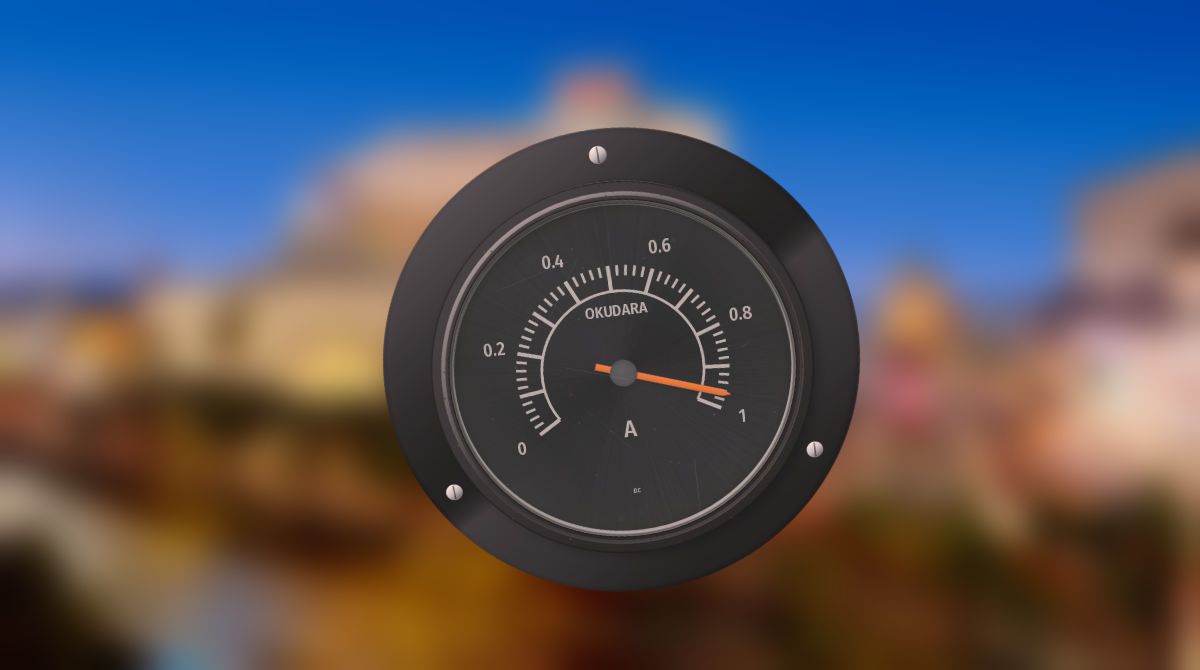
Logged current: 0.96 A
